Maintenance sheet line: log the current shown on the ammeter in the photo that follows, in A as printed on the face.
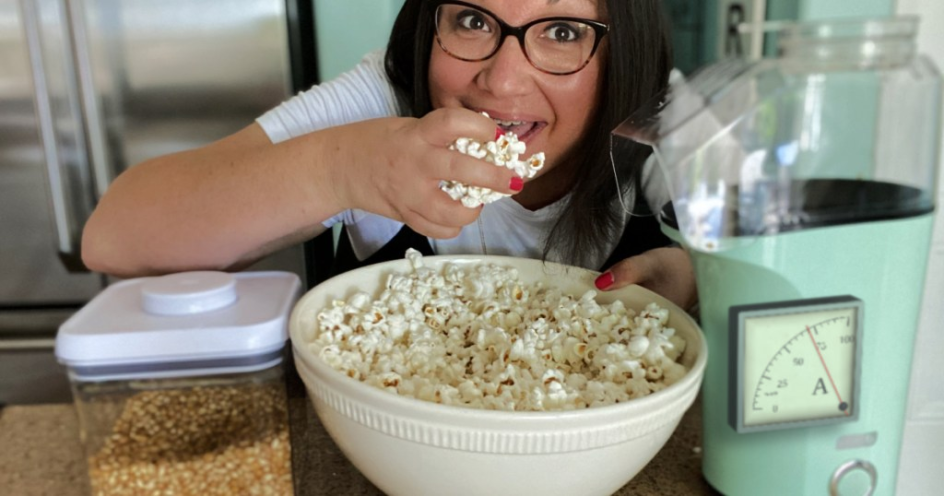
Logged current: 70 A
